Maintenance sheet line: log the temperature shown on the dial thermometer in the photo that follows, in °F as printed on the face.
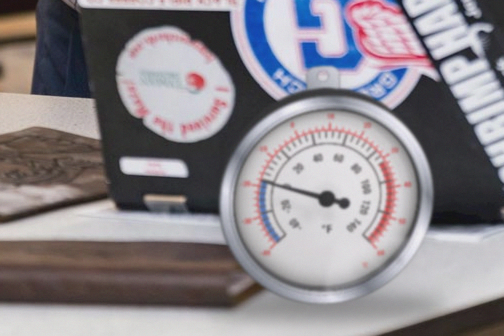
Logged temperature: 0 °F
